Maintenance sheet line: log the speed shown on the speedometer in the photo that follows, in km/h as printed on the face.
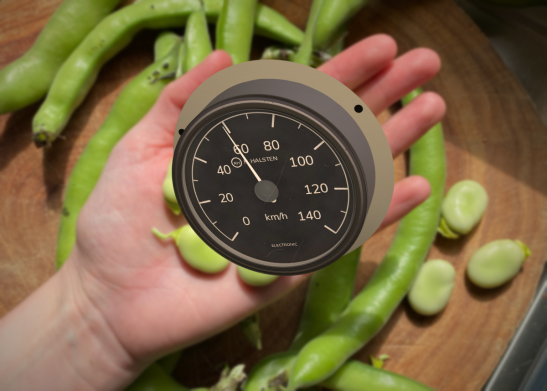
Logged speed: 60 km/h
